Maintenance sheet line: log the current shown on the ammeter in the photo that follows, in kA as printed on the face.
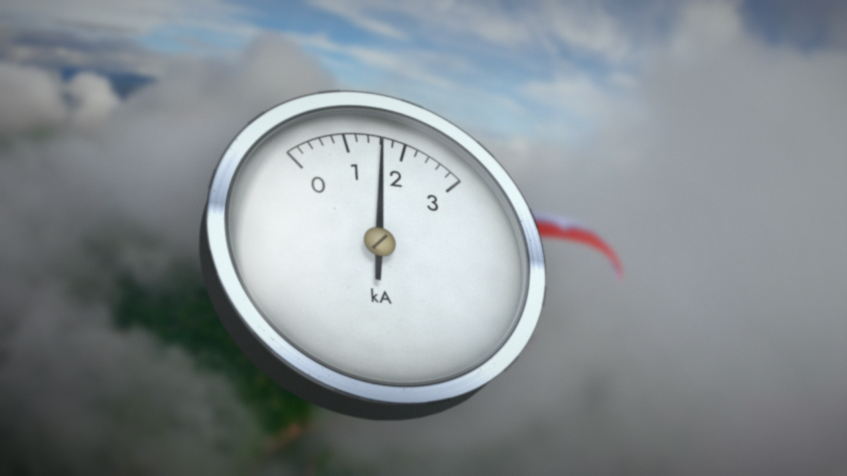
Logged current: 1.6 kA
